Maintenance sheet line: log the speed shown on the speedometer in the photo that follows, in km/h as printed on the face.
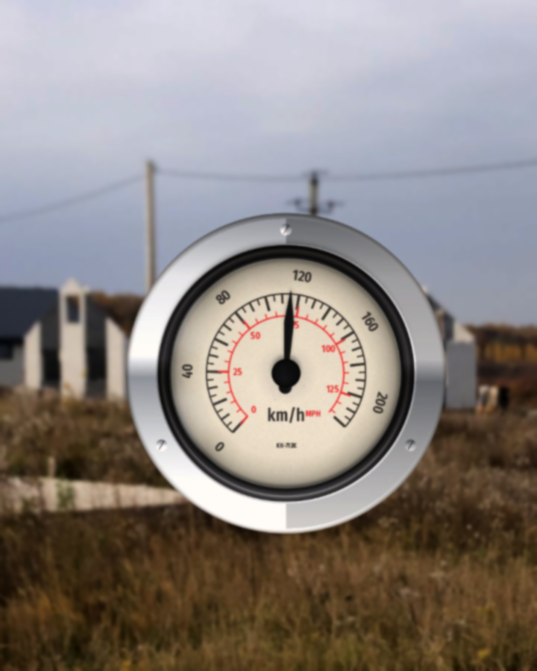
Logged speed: 115 km/h
